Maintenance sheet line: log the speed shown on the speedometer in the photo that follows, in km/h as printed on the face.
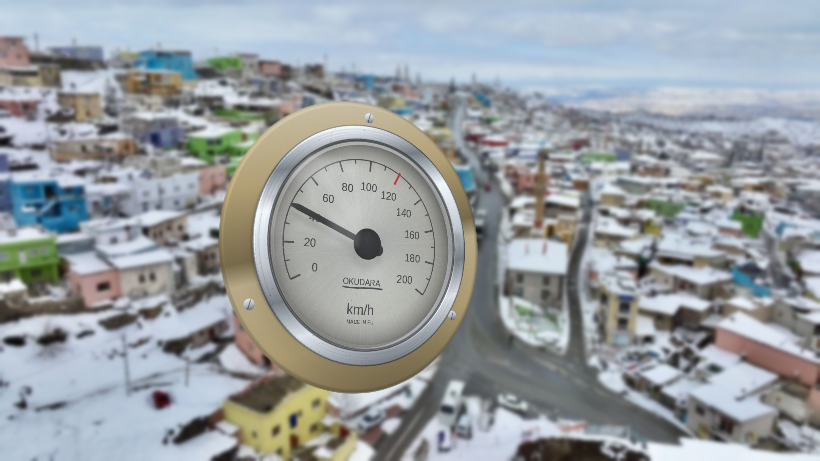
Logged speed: 40 km/h
